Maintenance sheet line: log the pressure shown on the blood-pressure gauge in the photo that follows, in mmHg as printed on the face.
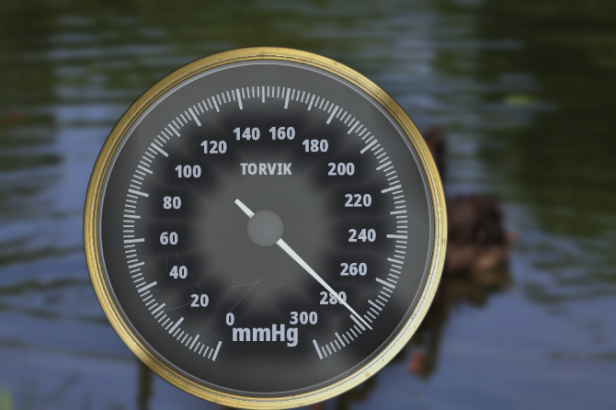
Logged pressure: 278 mmHg
